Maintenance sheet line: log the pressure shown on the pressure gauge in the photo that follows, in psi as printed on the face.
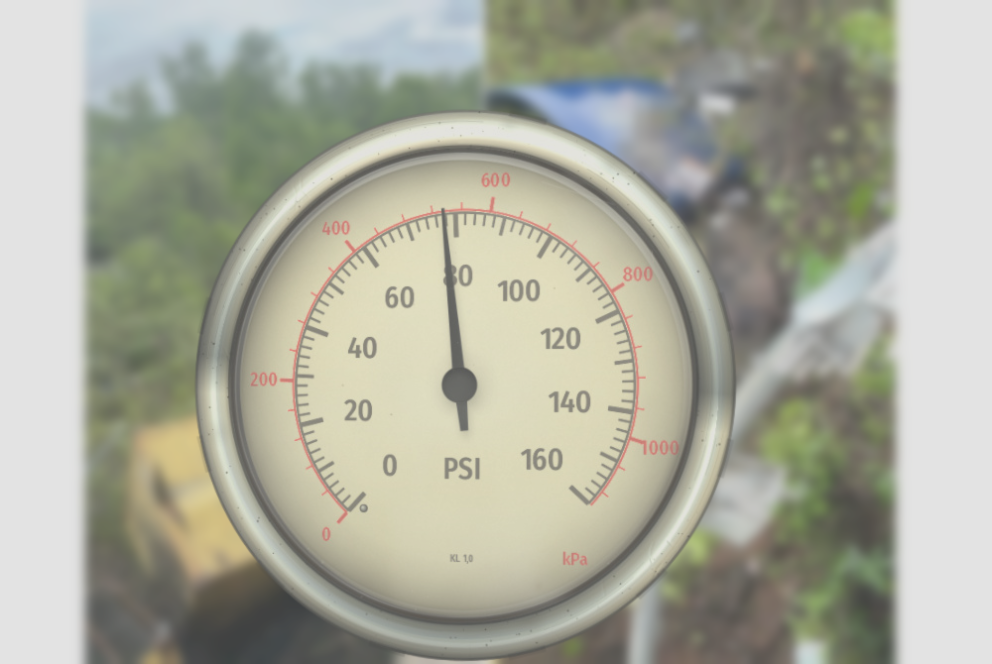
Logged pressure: 78 psi
